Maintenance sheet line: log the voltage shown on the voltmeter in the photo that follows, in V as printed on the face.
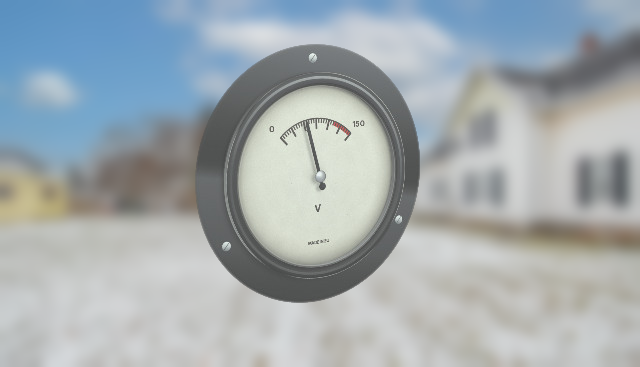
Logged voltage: 50 V
